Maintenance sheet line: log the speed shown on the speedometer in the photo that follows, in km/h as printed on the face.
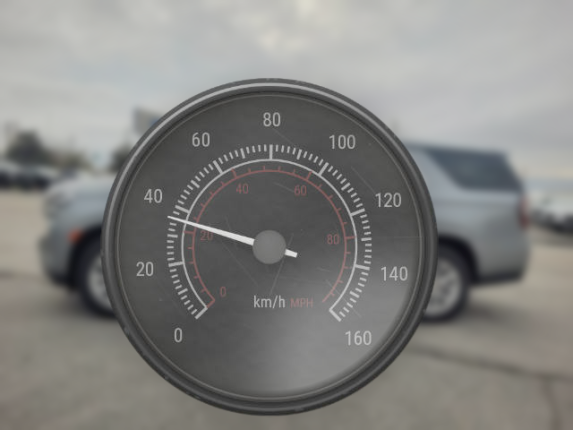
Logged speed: 36 km/h
